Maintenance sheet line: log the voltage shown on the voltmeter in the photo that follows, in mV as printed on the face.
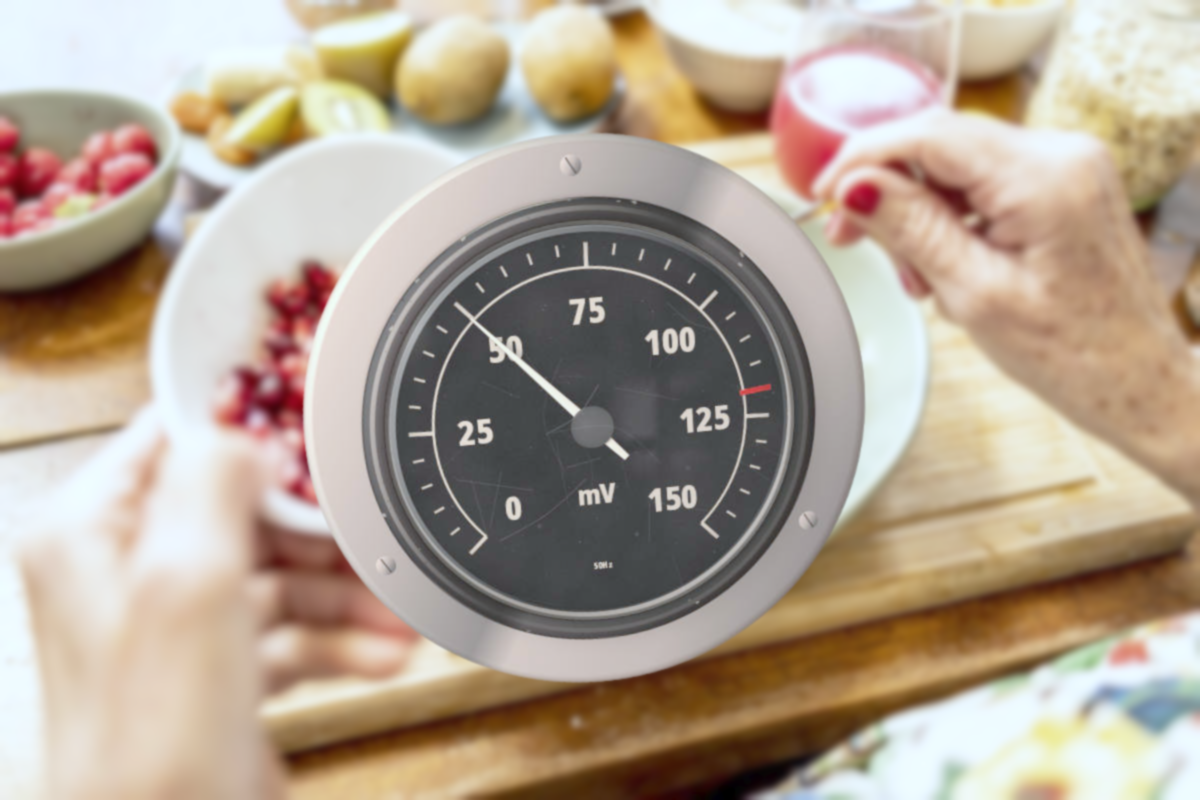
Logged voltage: 50 mV
